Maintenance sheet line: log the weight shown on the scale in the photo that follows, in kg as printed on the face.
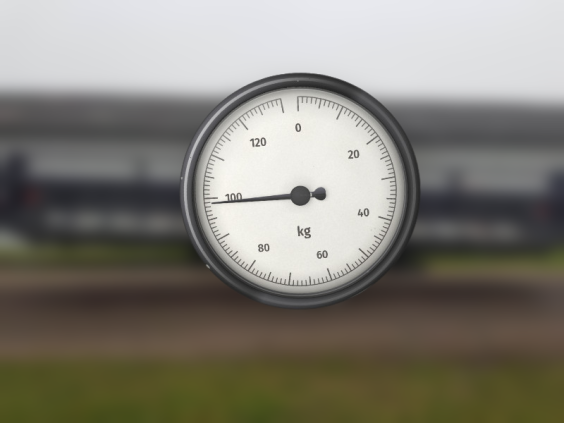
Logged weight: 99 kg
